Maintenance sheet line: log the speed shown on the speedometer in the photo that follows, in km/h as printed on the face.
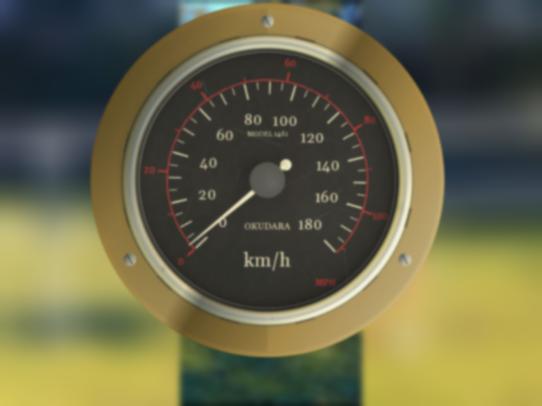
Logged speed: 2.5 km/h
